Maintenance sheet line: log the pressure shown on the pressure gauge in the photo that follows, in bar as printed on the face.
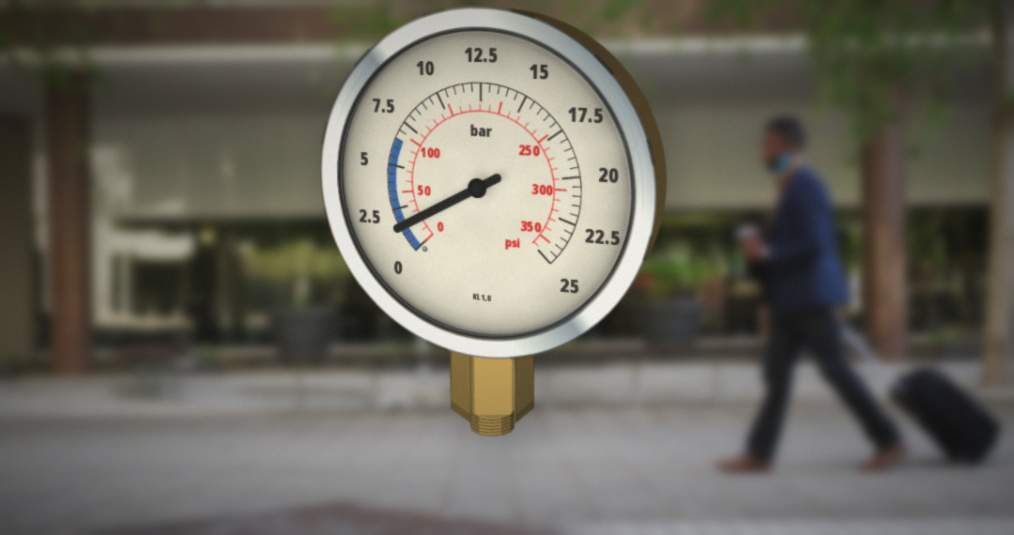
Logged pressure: 1.5 bar
